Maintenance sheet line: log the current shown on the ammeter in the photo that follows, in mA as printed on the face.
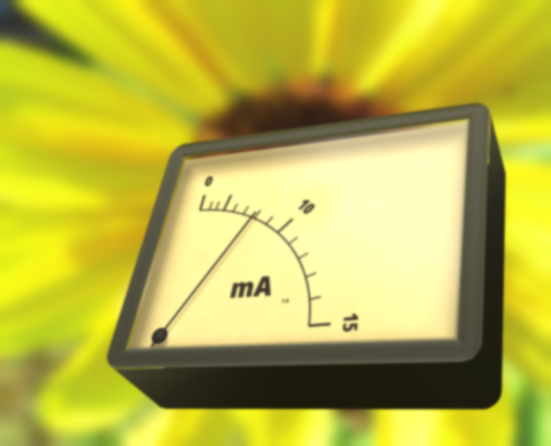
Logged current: 8 mA
